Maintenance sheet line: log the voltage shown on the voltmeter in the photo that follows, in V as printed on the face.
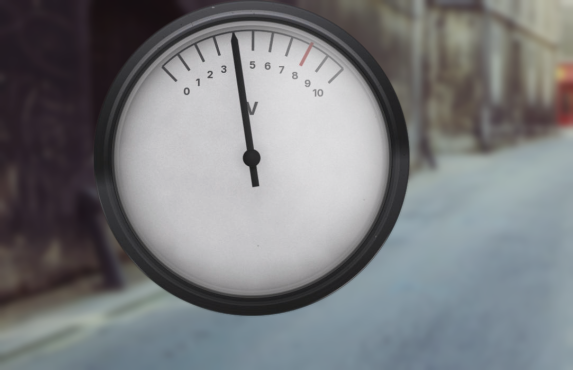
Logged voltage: 4 V
